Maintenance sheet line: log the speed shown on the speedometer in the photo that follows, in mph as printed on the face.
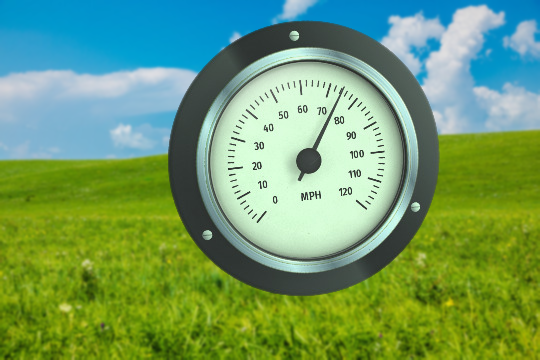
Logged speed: 74 mph
